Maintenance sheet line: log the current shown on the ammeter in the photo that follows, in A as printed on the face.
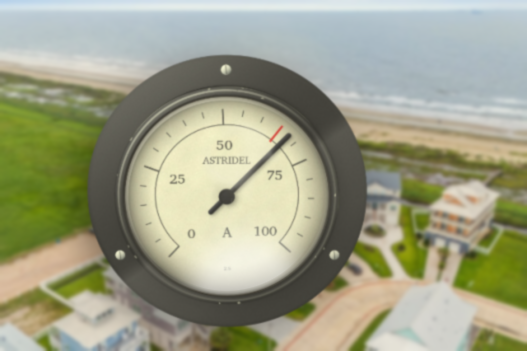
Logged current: 67.5 A
